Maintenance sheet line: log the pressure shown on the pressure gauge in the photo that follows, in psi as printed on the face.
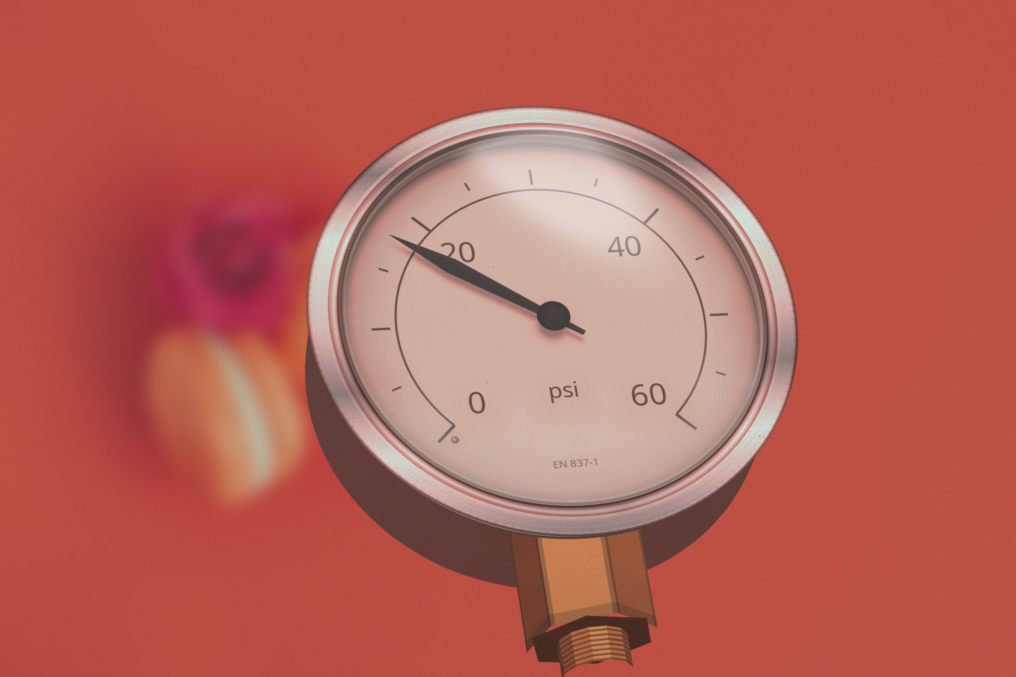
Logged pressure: 17.5 psi
